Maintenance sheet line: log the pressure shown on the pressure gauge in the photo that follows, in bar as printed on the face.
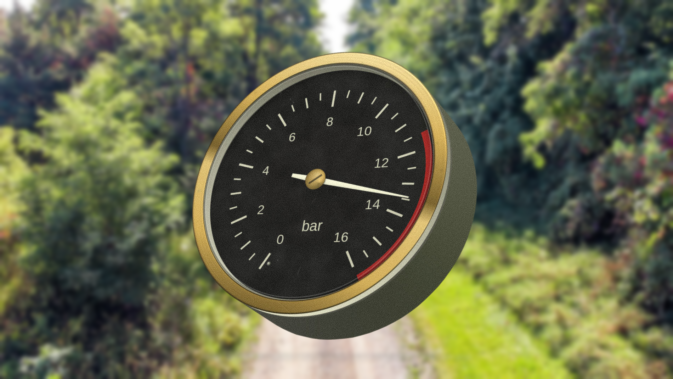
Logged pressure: 13.5 bar
